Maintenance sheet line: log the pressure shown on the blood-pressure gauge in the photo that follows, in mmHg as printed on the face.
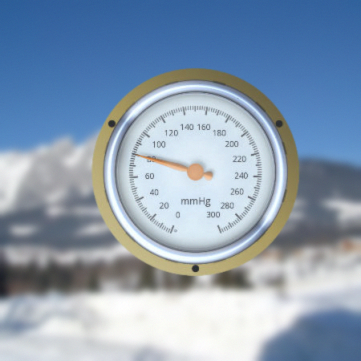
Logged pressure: 80 mmHg
